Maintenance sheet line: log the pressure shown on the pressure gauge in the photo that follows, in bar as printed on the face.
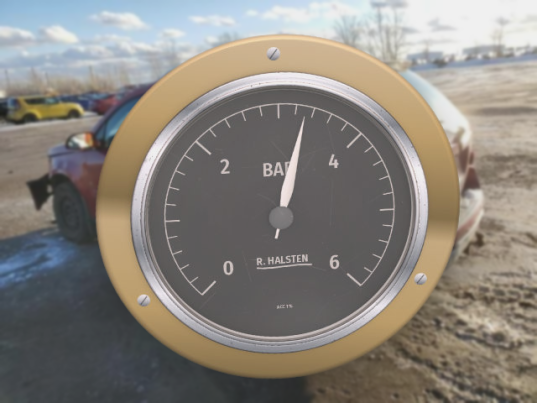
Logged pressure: 3.3 bar
